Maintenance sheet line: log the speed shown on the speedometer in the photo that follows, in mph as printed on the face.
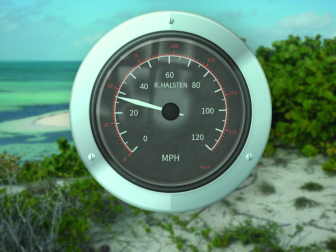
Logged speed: 27.5 mph
